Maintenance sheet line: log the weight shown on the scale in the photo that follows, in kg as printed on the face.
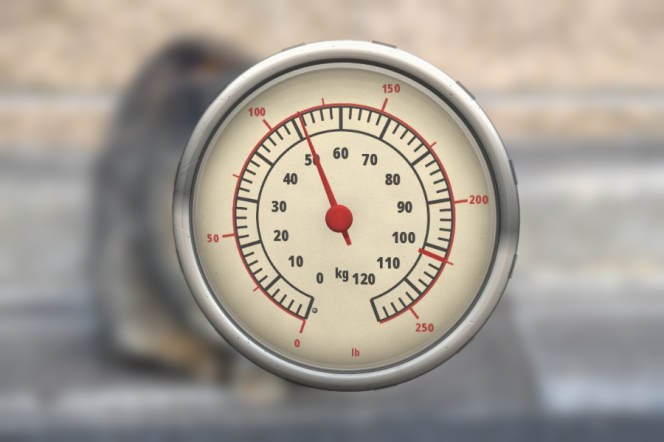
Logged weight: 52 kg
